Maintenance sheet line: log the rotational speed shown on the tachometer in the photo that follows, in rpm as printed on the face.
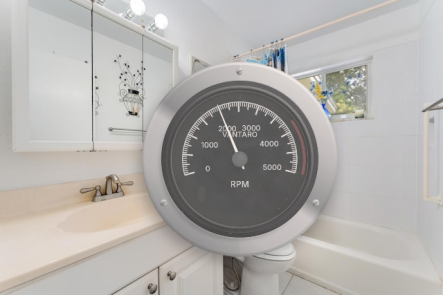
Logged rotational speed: 2000 rpm
